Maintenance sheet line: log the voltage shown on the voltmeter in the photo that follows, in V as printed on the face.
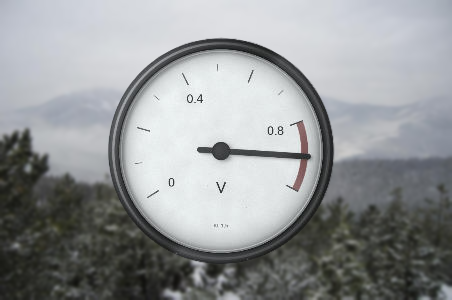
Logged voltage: 0.9 V
